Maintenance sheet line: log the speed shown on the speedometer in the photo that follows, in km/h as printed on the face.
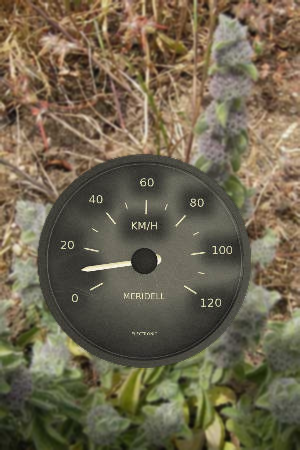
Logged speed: 10 km/h
